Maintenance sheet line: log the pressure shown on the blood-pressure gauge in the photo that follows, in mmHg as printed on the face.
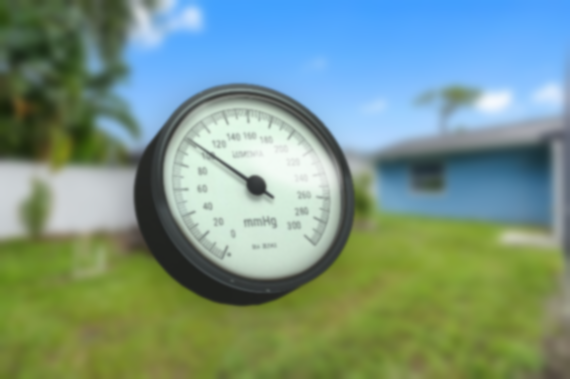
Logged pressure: 100 mmHg
